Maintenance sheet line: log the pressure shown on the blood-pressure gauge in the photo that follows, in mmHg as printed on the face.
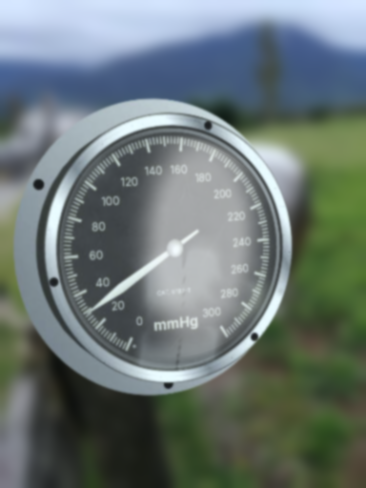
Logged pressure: 30 mmHg
